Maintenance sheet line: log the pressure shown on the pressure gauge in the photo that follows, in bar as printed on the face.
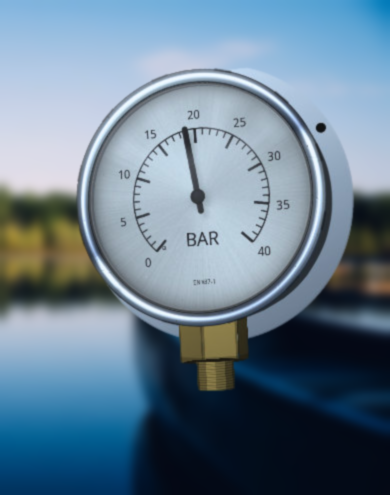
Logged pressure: 19 bar
